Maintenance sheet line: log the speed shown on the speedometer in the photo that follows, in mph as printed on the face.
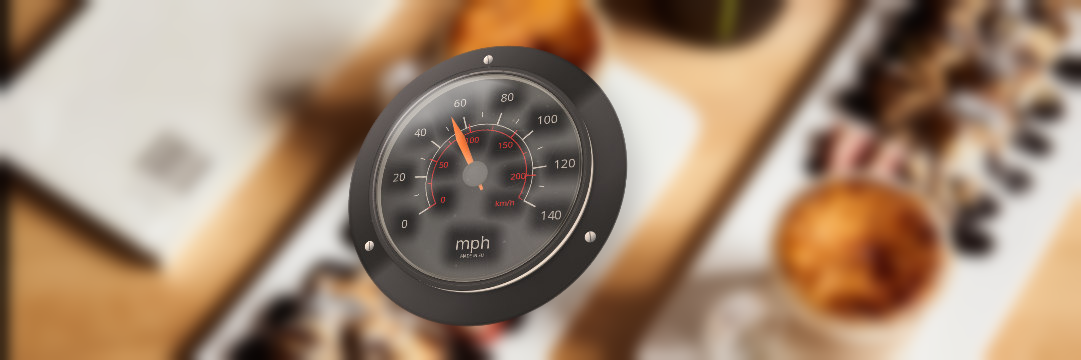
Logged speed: 55 mph
